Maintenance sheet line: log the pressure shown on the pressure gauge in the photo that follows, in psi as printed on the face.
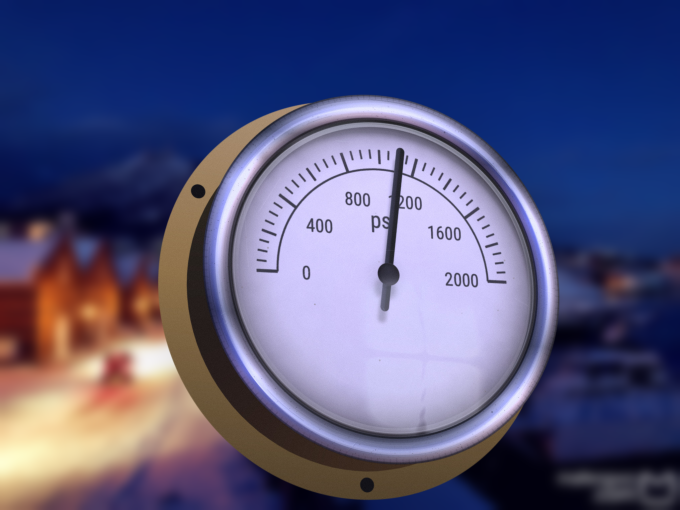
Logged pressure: 1100 psi
